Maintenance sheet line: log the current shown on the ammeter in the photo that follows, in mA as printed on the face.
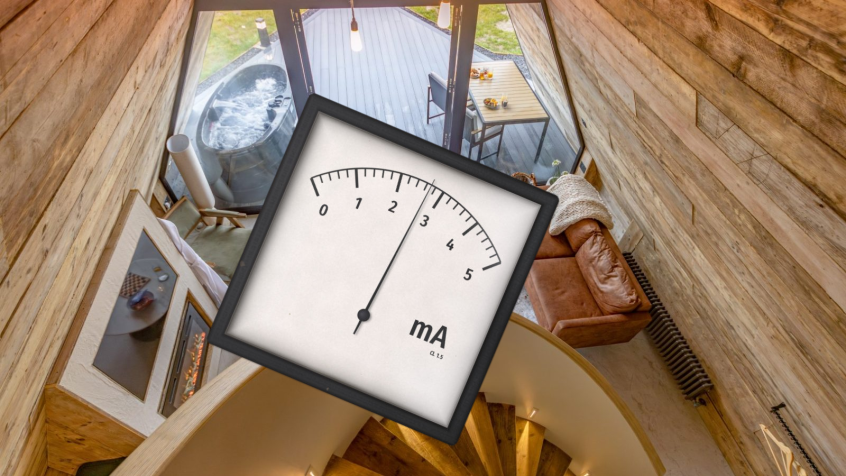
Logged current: 2.7 mA
